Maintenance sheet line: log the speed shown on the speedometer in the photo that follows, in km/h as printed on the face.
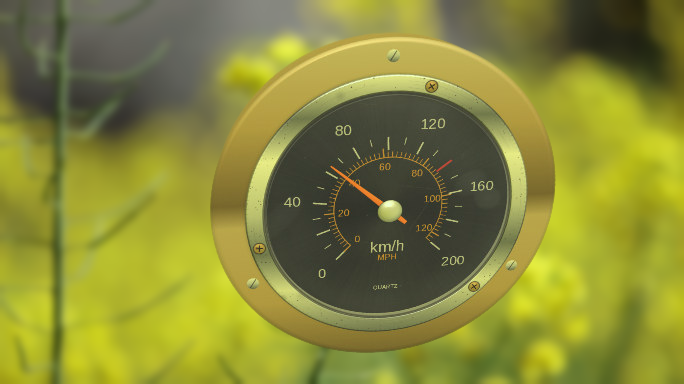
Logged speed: 65 km/h
